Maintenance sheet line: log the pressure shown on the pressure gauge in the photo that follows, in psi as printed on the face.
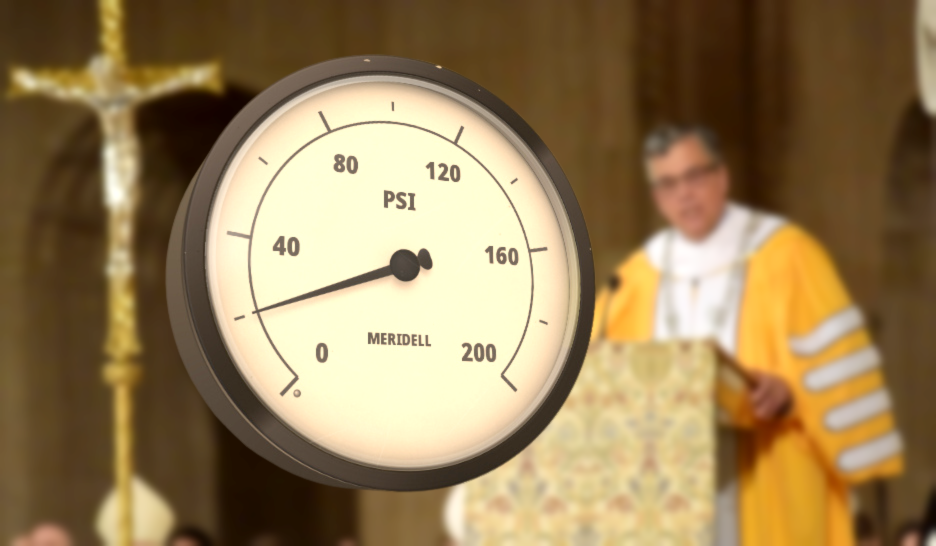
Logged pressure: 20 psi
